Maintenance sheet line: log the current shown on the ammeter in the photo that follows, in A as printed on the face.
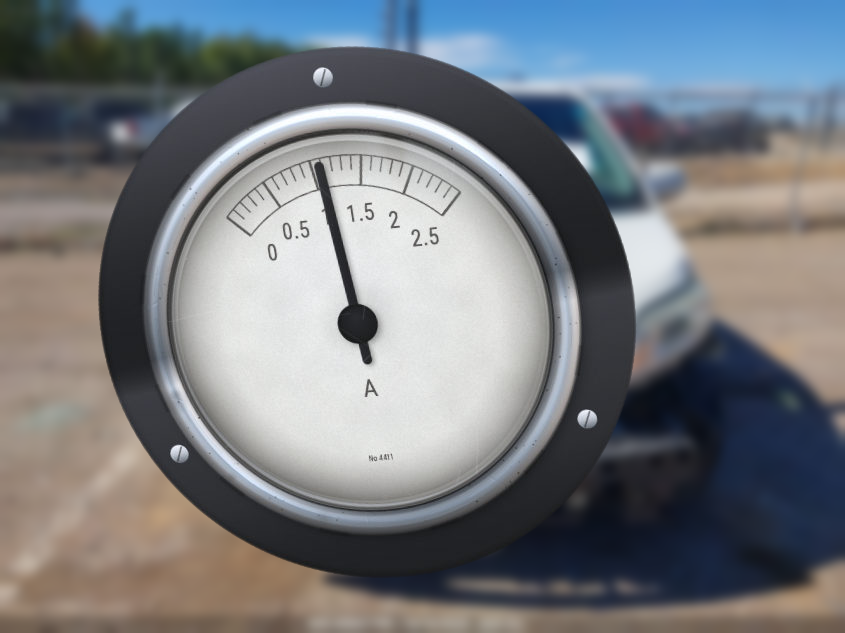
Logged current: 1.1 A
